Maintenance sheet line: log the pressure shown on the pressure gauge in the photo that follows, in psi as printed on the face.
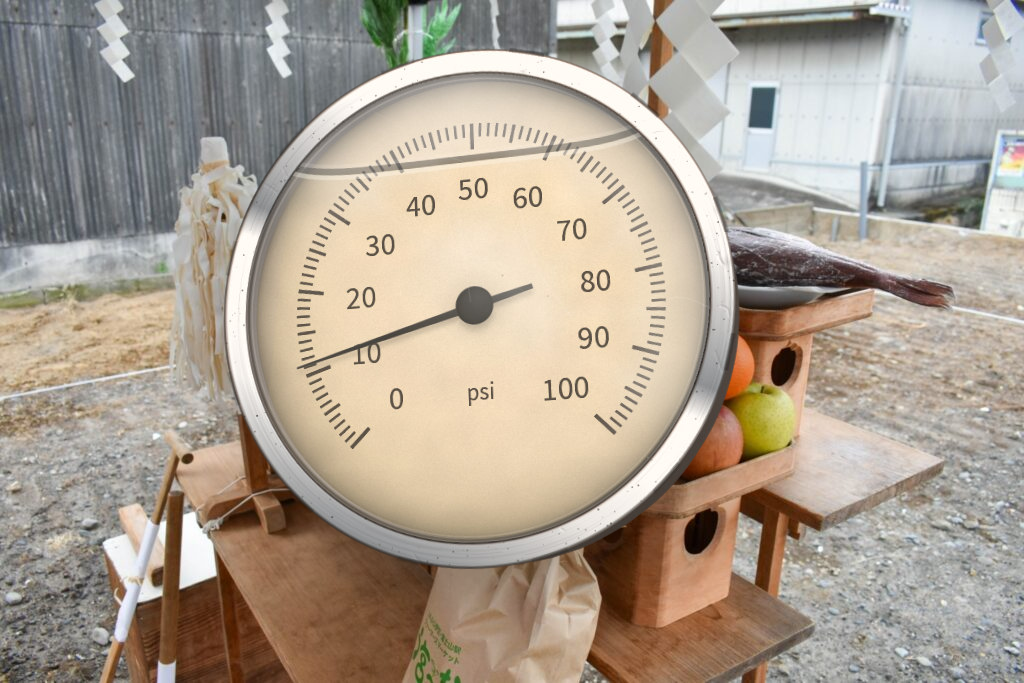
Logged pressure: 11 psi
